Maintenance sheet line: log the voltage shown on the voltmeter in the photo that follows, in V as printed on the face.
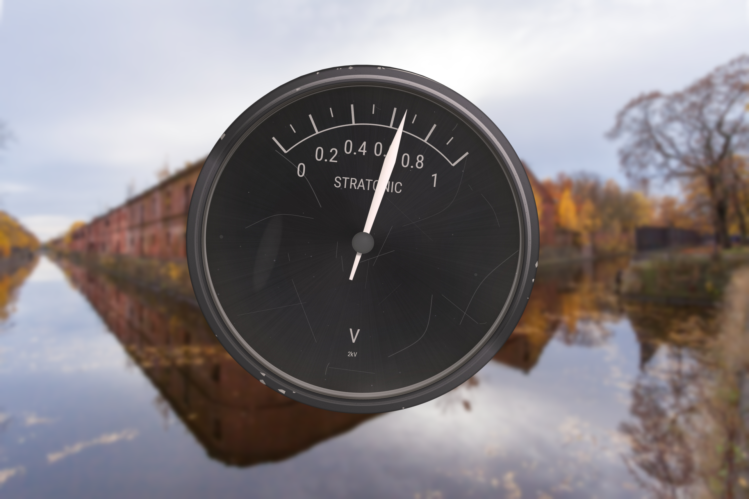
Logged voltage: 0.65 V
